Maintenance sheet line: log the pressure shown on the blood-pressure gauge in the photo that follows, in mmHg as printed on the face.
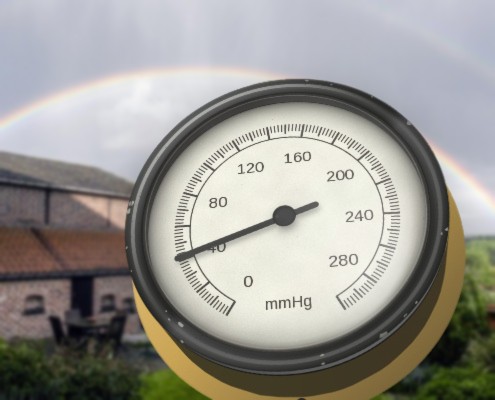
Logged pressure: 40 mmHg
